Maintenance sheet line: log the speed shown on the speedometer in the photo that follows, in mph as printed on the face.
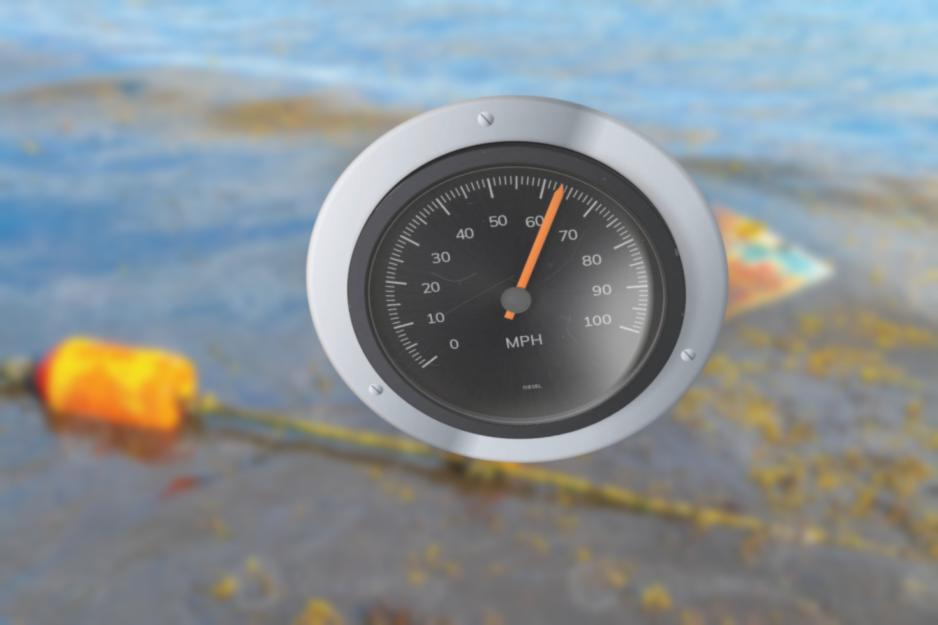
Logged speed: 63 mph
